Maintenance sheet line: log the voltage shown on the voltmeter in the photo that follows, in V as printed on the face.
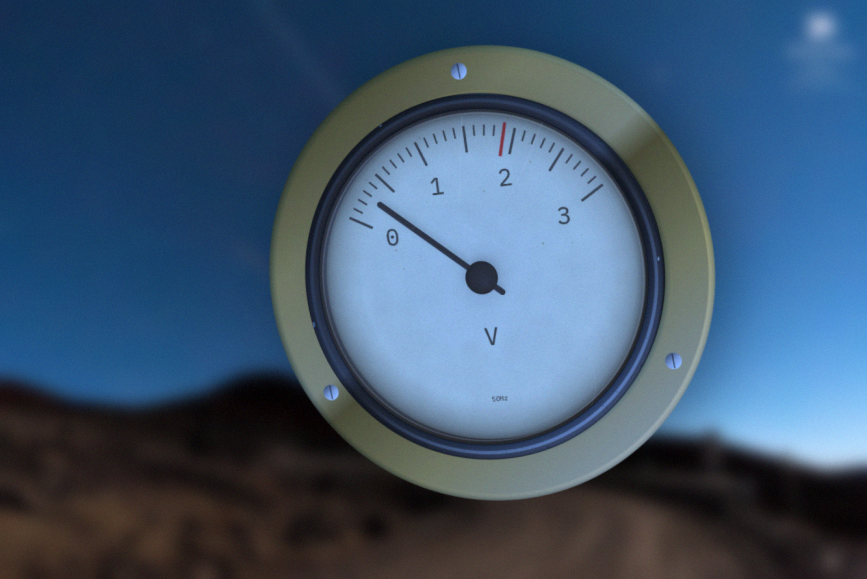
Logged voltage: 0.3 V
